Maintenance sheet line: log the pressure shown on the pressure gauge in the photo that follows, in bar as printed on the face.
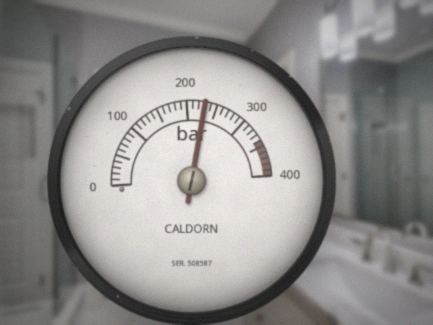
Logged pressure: 230 bar
